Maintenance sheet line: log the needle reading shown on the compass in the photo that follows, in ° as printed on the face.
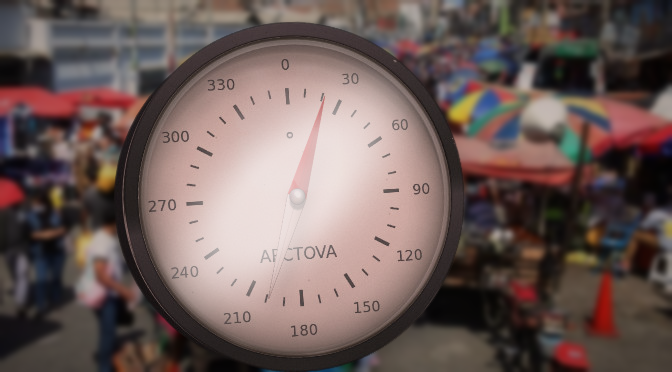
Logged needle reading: 20 °
